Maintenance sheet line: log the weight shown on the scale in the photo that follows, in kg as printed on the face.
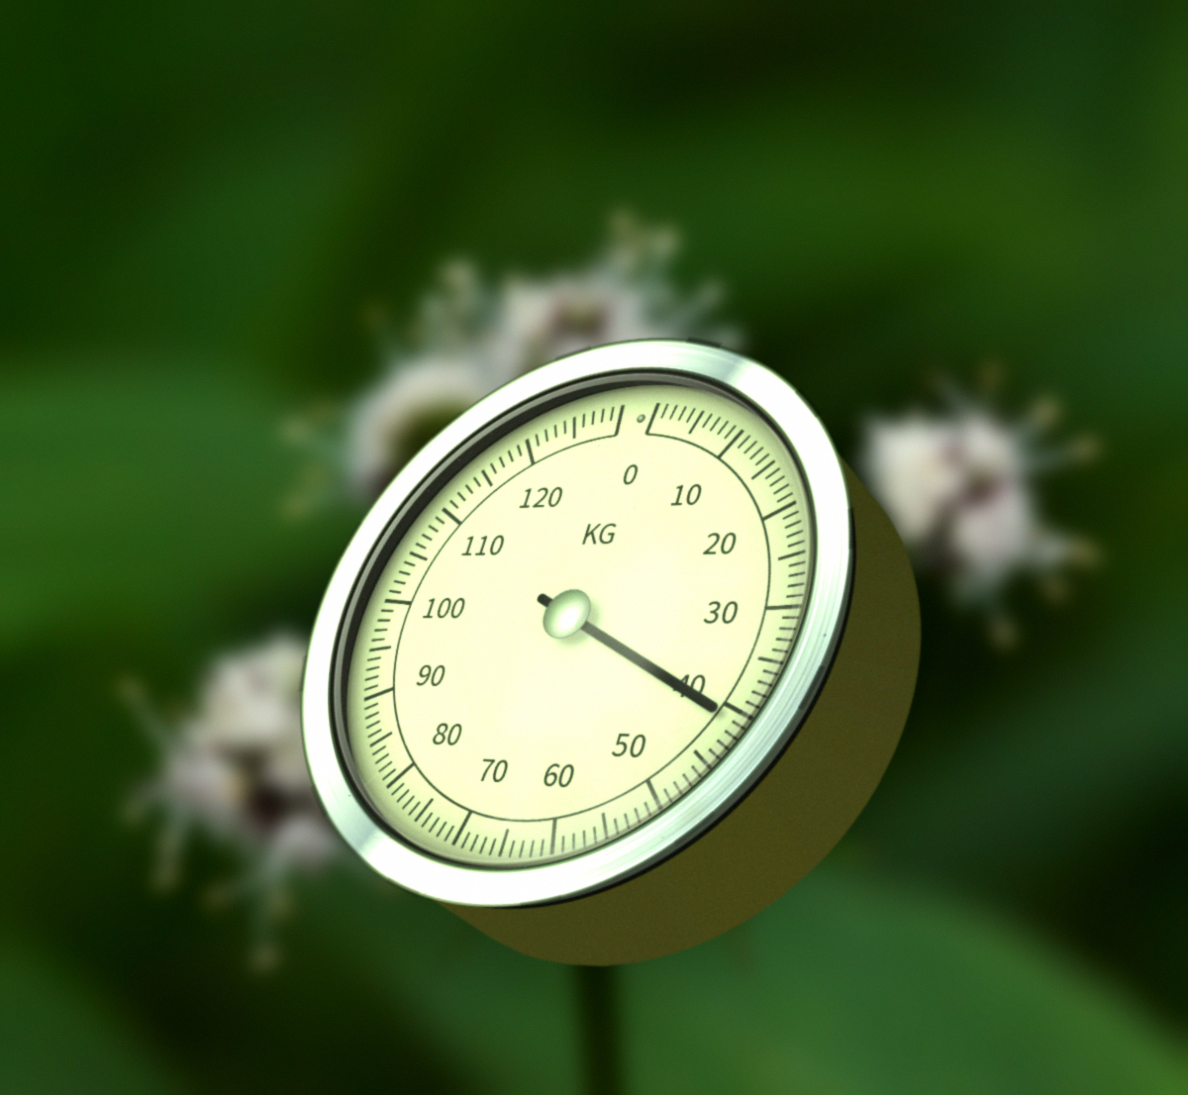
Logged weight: 41 kg
